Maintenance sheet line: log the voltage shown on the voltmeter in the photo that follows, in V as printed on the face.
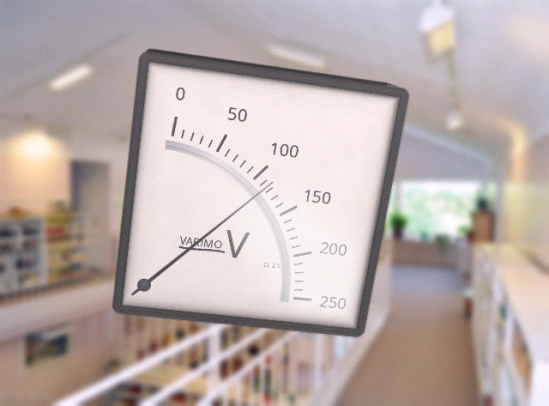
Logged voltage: 115 V
